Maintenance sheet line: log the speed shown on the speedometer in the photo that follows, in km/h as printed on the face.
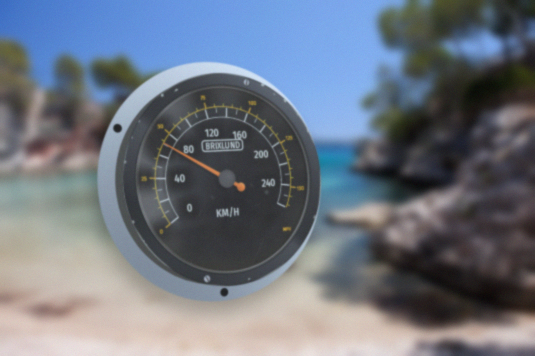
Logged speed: 70 km/h
